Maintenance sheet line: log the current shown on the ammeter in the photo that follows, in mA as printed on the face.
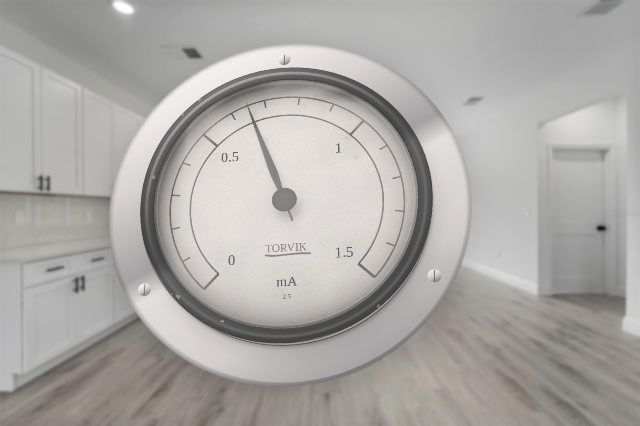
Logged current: 0.65 mA
